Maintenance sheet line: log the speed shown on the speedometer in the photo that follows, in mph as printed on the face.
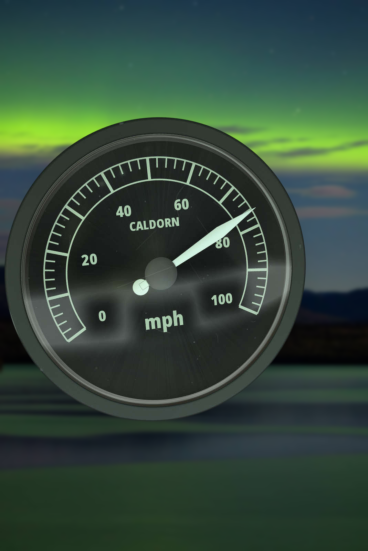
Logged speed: 76 mph
